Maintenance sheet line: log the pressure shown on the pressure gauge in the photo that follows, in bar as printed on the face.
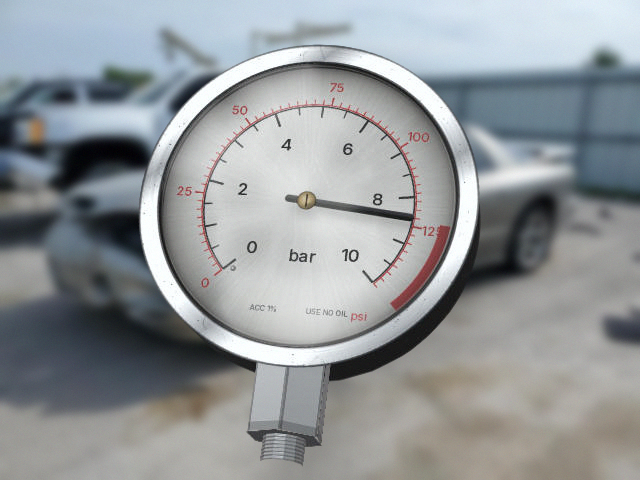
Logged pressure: 8.5 bar
